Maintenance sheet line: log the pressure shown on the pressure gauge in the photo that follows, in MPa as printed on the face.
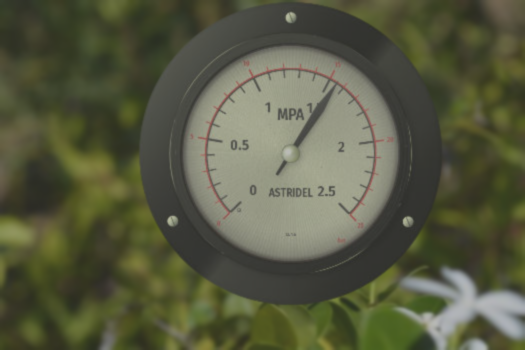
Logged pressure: 1.55 MPa
